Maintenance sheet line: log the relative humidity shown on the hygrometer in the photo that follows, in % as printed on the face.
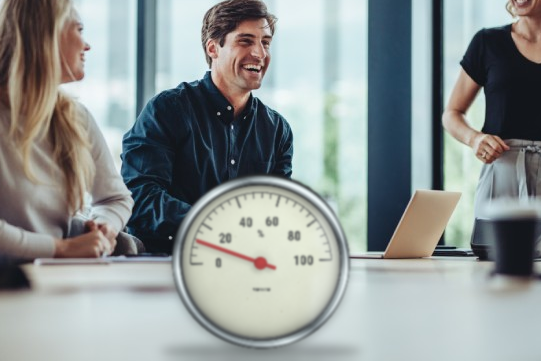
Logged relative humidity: 12 %
